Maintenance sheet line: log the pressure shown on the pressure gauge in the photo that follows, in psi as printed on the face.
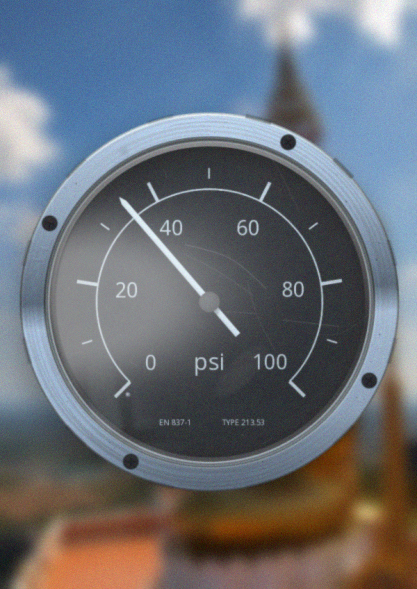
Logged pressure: 35 psi
